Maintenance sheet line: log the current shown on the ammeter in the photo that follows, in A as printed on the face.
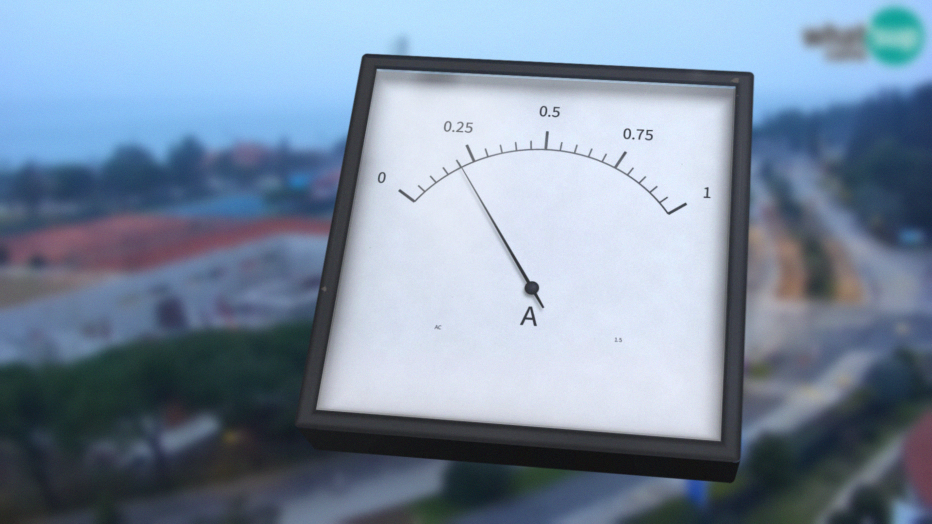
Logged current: 0.2 A
